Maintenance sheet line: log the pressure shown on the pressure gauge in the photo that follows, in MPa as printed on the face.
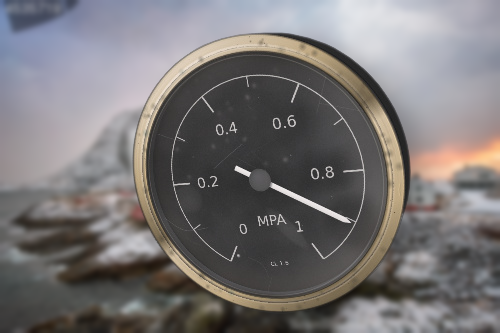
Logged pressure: 0.9 MPa
